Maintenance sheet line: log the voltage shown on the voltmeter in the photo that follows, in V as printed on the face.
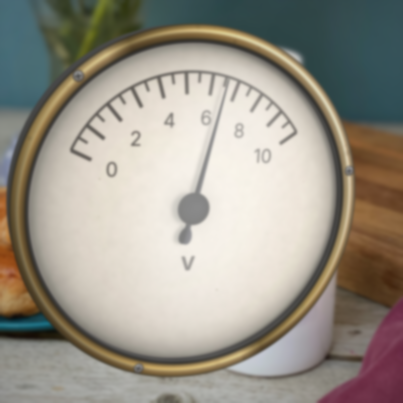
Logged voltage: 6.5 V
